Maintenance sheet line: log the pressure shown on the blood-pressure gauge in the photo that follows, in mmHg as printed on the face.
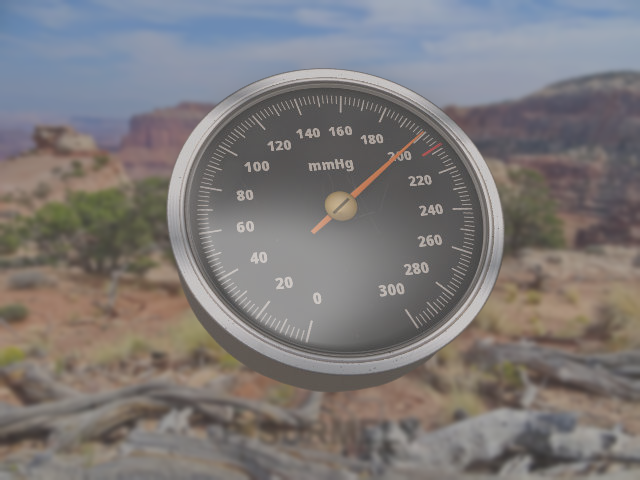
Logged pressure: 200 mmHg
